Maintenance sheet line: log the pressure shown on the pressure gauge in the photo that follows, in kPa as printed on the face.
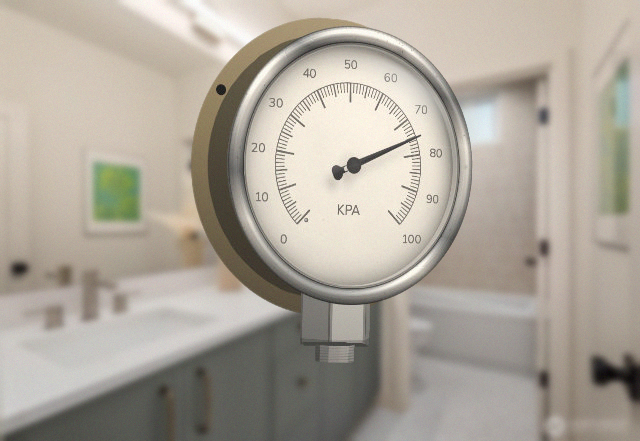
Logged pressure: 75 kPa
